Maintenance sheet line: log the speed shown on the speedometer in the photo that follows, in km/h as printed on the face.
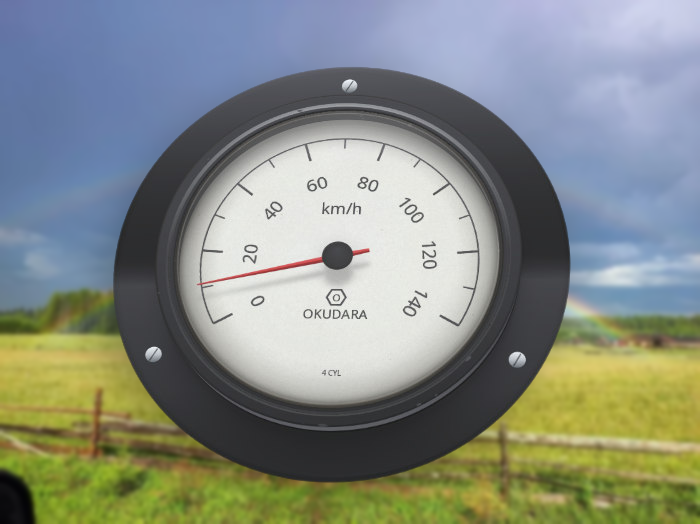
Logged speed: 10 km/h
